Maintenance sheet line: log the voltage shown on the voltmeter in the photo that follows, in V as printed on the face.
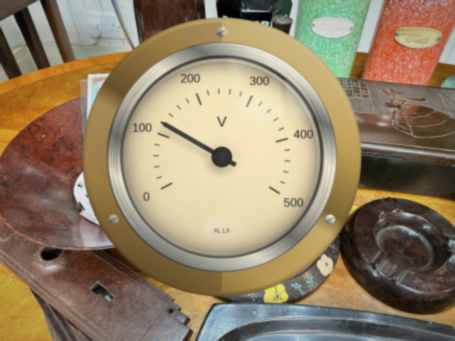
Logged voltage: 120 V
